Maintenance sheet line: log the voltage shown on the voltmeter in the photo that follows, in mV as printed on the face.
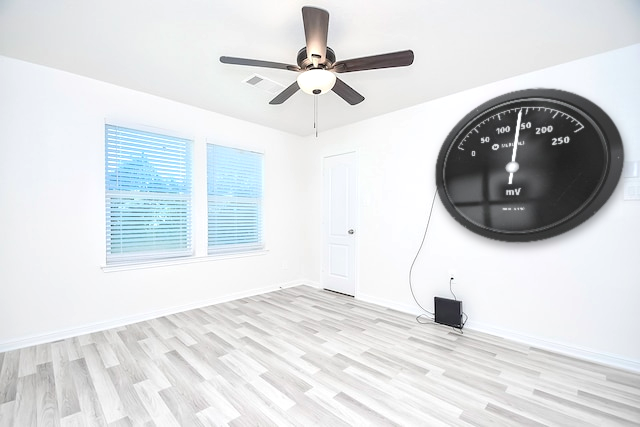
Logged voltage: 140 mV
